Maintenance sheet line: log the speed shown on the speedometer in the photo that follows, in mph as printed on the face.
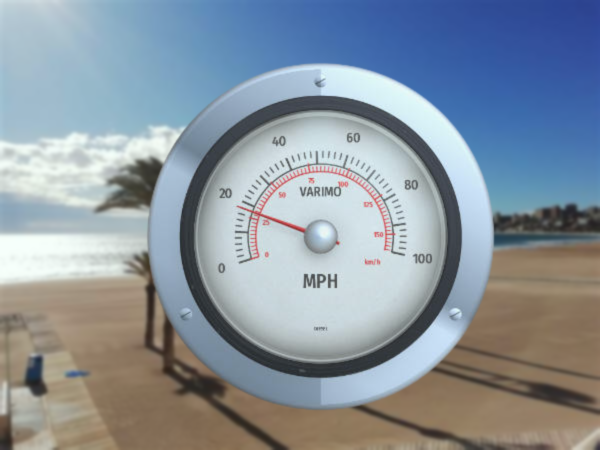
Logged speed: 18 mph
